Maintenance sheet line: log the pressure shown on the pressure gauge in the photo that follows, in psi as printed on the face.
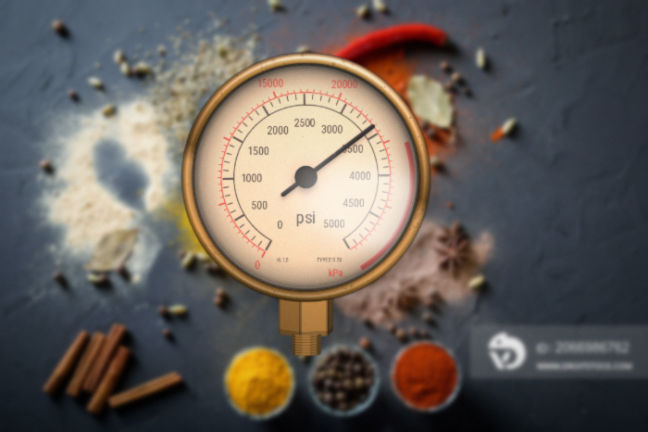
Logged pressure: 3400 psi
